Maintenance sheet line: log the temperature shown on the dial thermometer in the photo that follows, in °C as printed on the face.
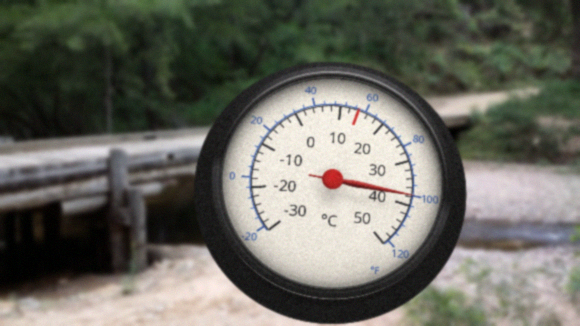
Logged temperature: 38 °C
